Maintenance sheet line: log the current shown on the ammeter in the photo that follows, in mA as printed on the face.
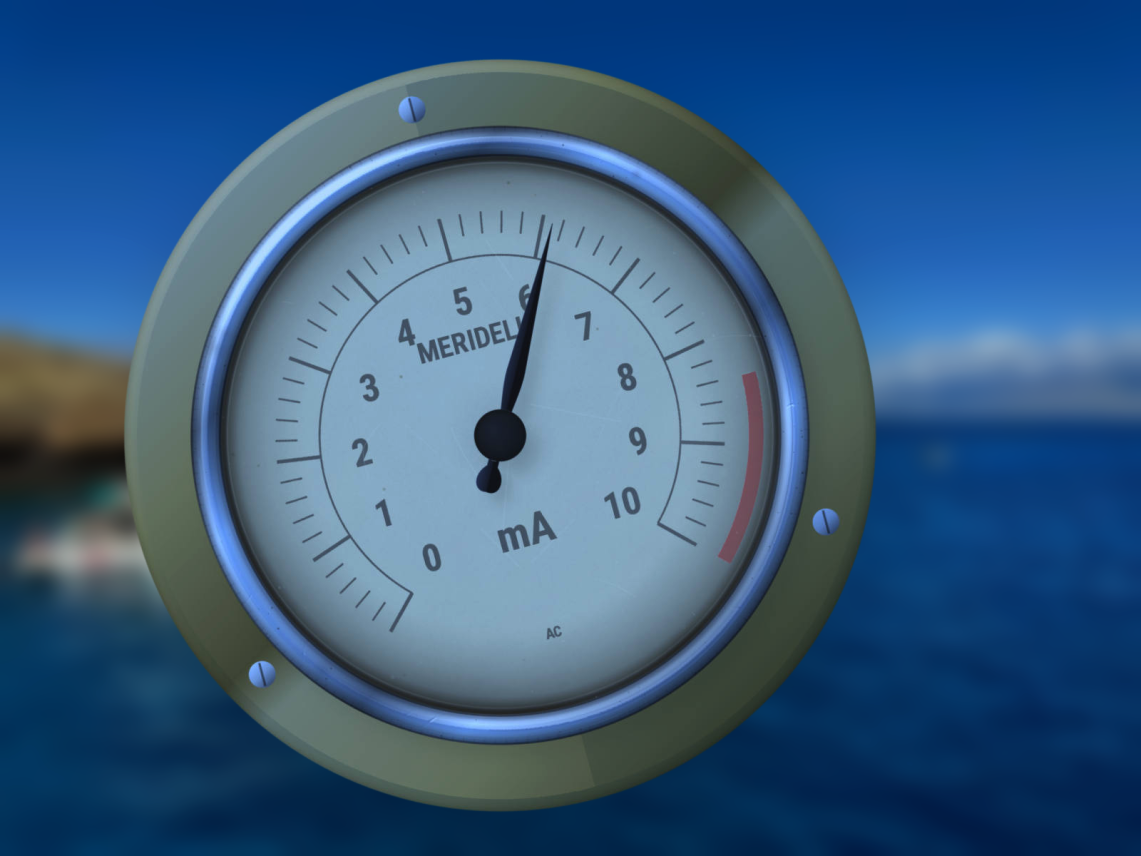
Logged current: 6.1 mA
